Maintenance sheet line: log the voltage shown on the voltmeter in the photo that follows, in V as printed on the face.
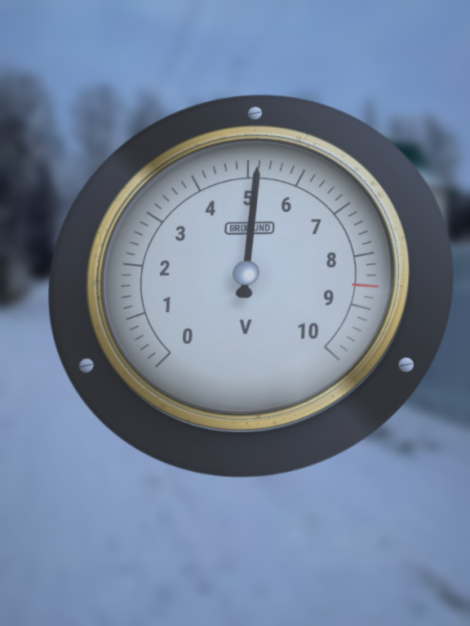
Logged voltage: 5.2 V
